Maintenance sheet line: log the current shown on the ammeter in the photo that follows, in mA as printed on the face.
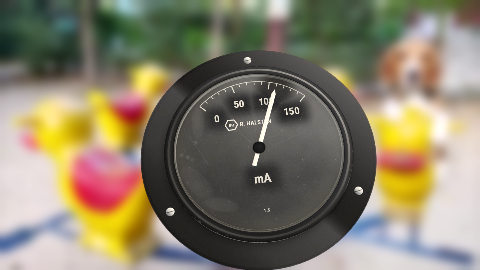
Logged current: 110 mA
